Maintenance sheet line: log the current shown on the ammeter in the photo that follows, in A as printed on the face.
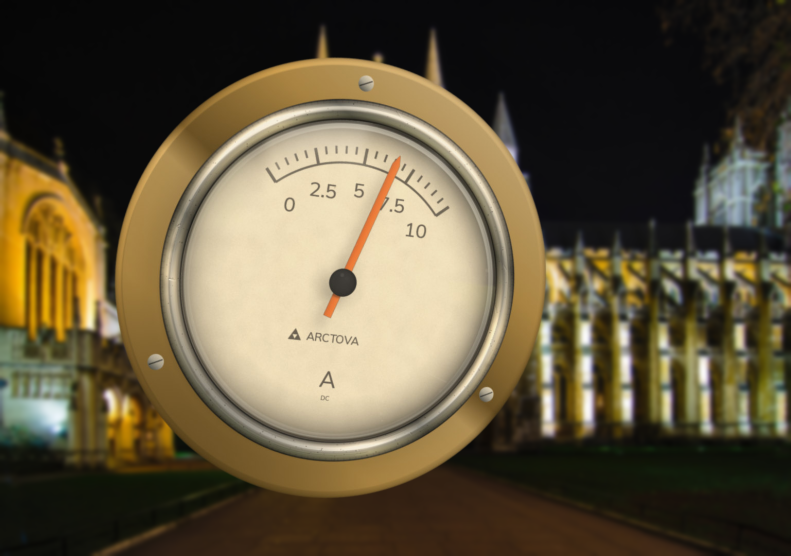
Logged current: 6.5 A
